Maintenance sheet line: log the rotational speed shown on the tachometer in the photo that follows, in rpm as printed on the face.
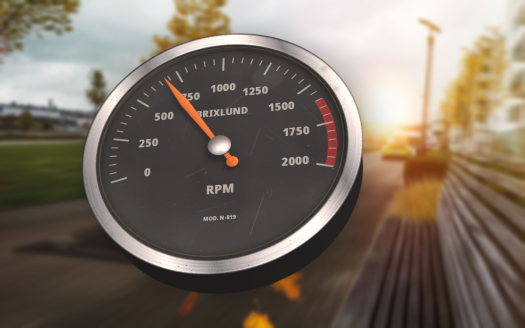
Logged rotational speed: 675 rpm
